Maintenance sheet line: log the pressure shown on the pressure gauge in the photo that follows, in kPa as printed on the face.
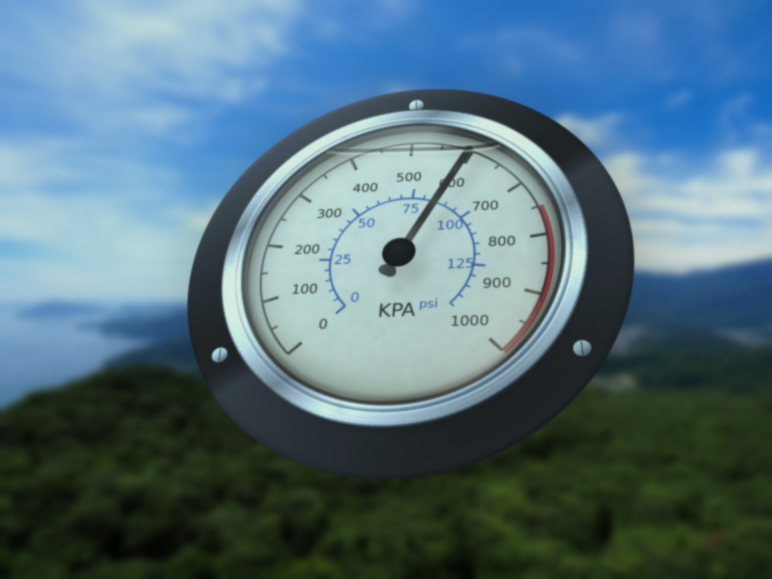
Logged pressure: 600 kPa
